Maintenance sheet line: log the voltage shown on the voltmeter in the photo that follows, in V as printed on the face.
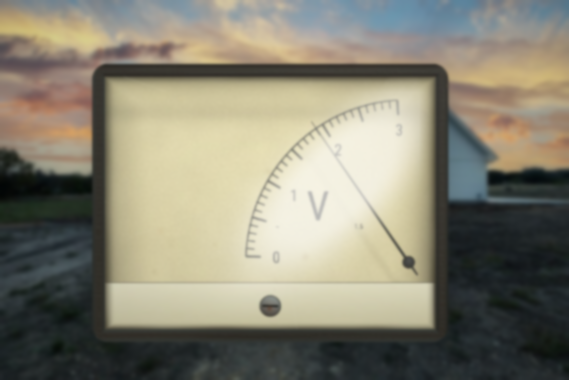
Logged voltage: 1.9 V
